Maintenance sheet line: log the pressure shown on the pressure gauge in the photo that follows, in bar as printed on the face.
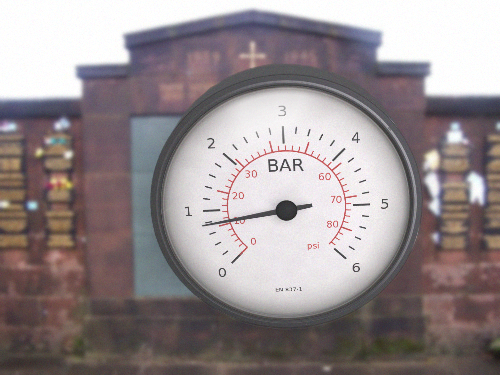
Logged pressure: 0.8 bar
